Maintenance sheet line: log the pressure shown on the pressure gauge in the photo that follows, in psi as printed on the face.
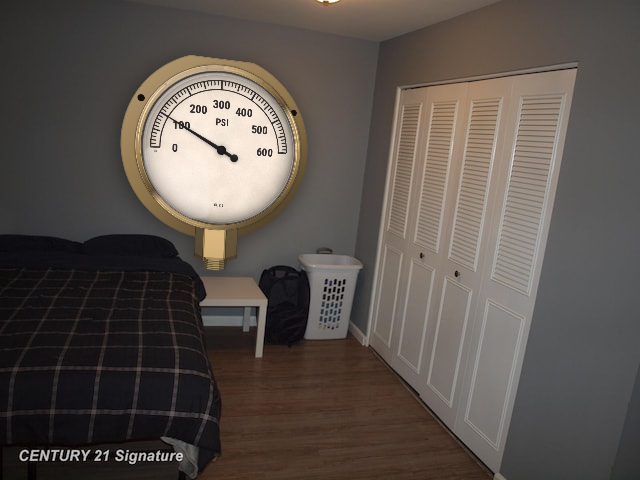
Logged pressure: 100 psi
